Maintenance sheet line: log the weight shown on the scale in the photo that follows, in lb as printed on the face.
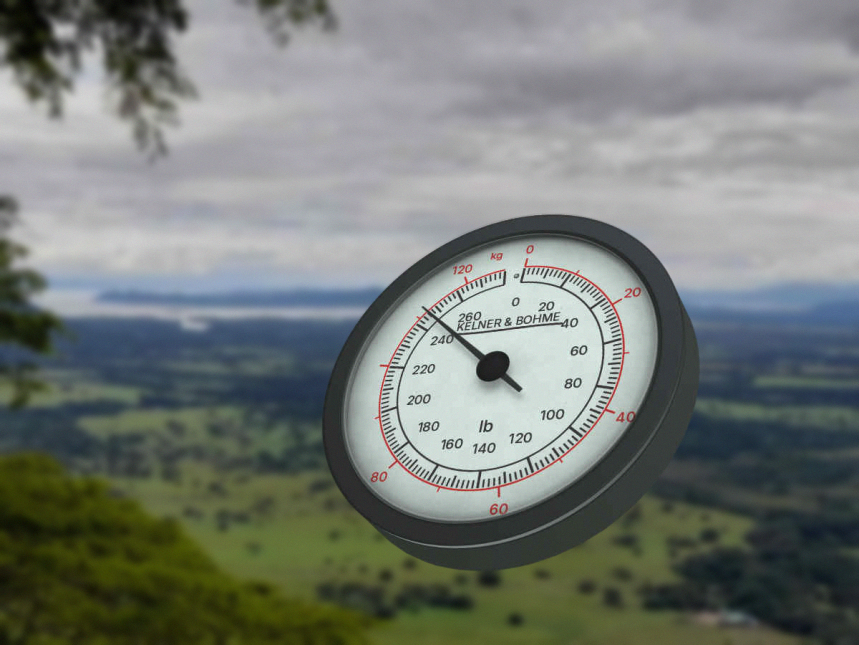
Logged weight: 246 lb
